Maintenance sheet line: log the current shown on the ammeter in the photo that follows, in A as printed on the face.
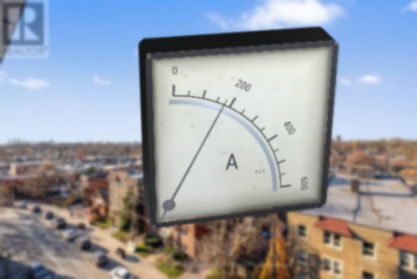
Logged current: 175 A
